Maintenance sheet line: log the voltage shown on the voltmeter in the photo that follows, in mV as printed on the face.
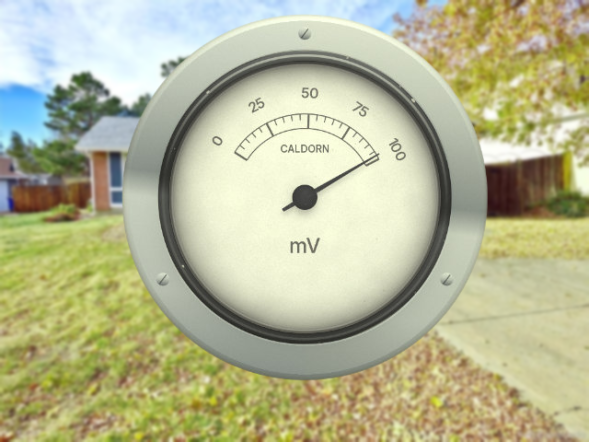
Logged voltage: 97.5 mV
